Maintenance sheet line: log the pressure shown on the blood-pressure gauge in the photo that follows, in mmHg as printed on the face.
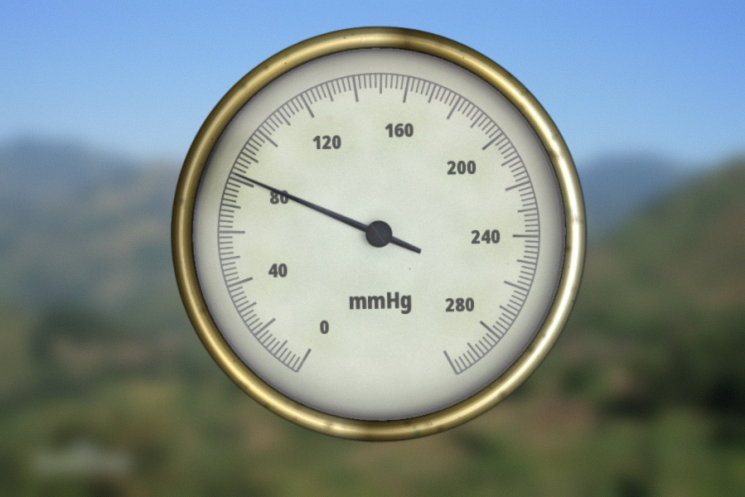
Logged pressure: 82 mmHg
